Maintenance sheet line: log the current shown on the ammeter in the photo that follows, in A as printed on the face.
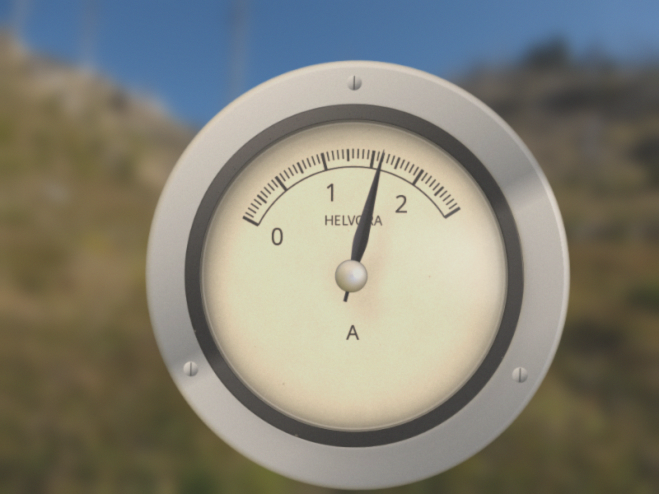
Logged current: 1.6 A
